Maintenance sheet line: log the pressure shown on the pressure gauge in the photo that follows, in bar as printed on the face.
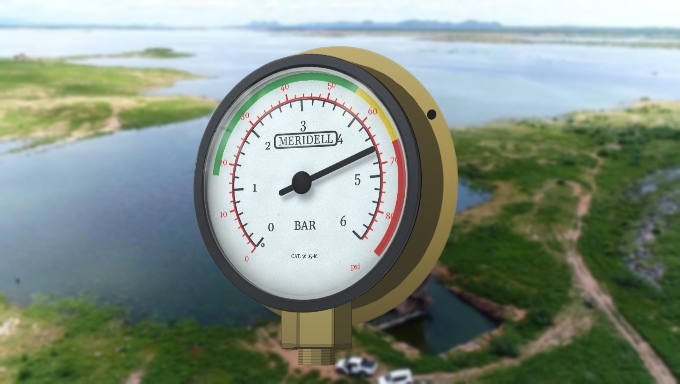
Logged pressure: 4.6 bar
